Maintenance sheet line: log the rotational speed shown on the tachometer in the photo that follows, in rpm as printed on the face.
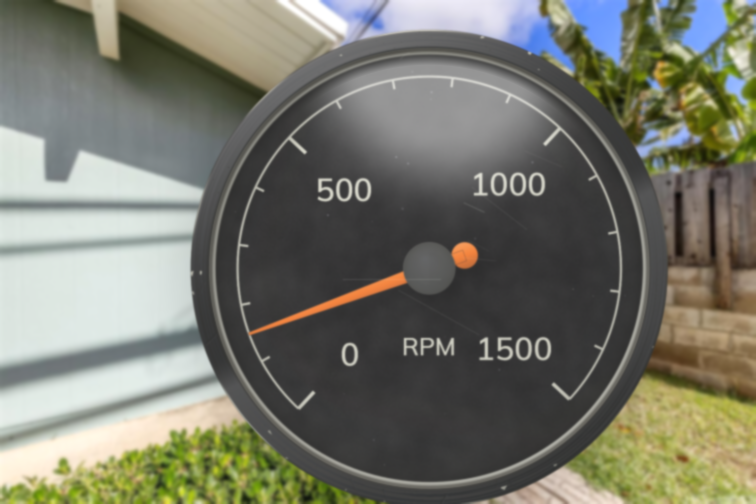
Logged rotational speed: 150 rpm
